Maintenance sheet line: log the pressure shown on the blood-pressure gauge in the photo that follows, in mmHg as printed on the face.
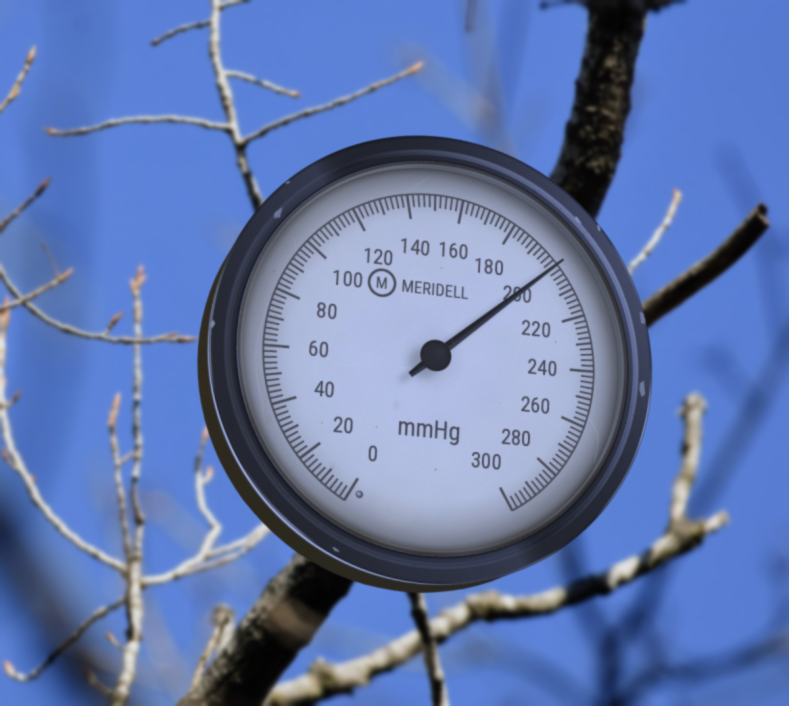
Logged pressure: 200 mmHg
